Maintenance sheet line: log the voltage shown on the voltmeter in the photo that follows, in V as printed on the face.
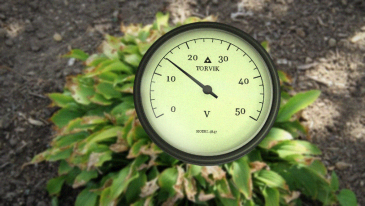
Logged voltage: 14 V
